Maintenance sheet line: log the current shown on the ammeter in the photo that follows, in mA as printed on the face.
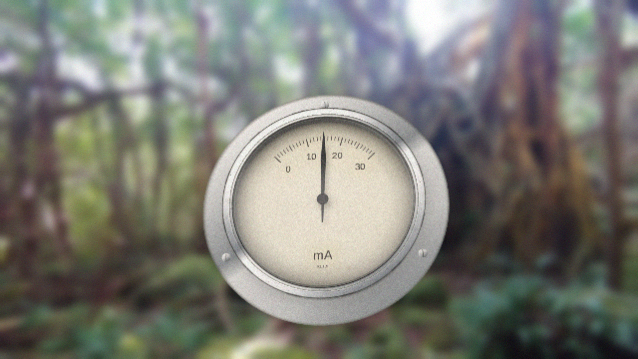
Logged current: 15 mA
